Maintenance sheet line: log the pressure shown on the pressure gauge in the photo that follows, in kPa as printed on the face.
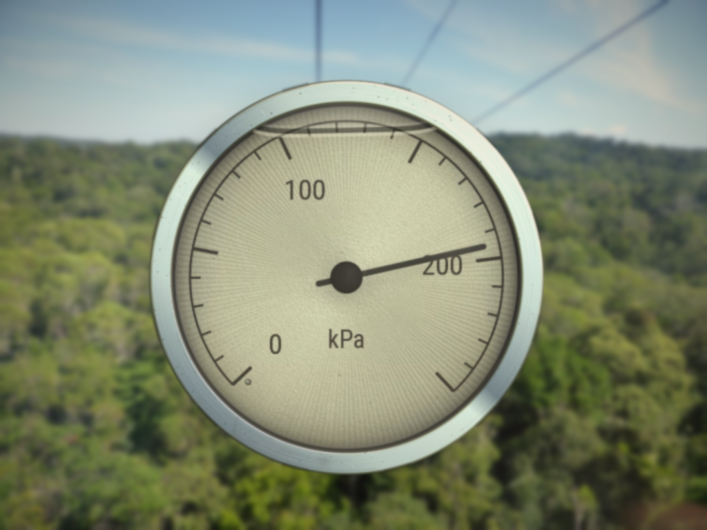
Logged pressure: 195 kPa
